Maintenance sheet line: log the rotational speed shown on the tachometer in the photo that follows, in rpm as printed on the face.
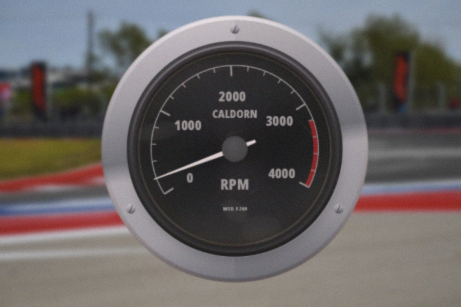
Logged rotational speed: 200 rpm
